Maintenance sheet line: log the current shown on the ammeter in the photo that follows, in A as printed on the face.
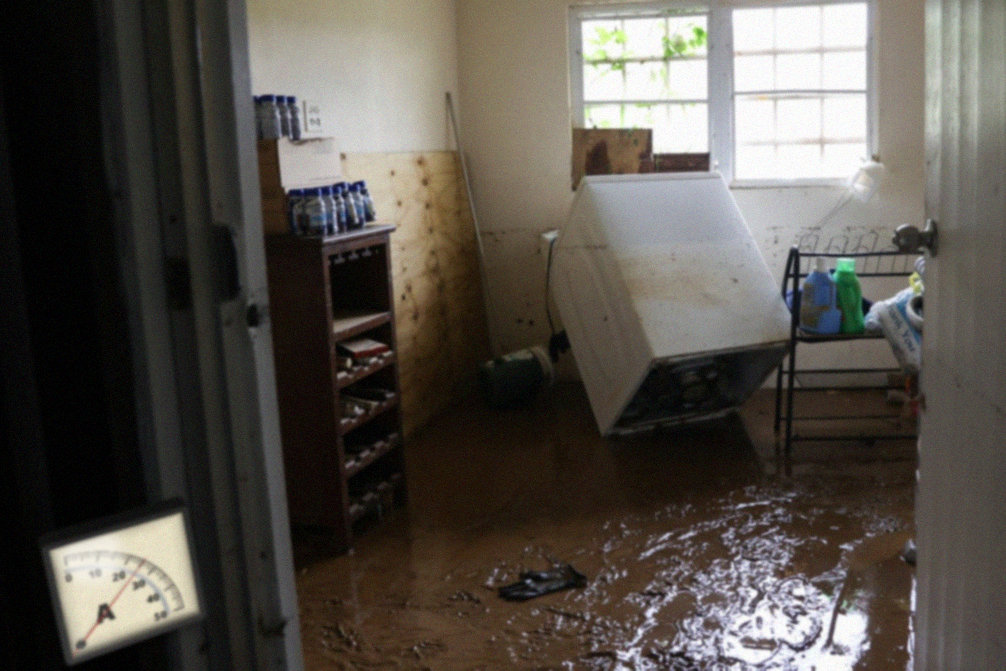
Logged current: 25 A
